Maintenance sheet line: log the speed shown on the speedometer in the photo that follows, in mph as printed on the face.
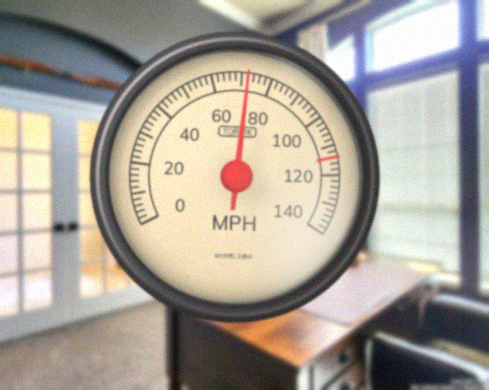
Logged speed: 72 mph
